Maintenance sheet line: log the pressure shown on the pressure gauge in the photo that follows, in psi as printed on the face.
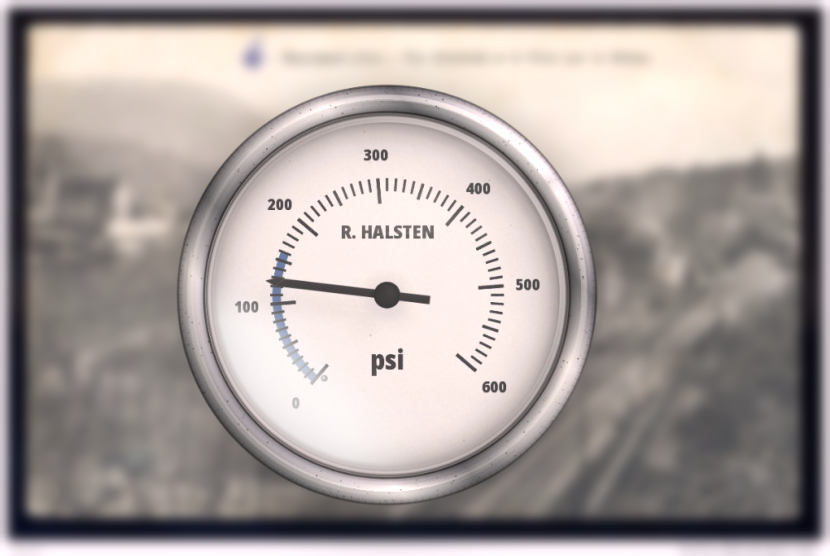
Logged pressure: 125 psi
